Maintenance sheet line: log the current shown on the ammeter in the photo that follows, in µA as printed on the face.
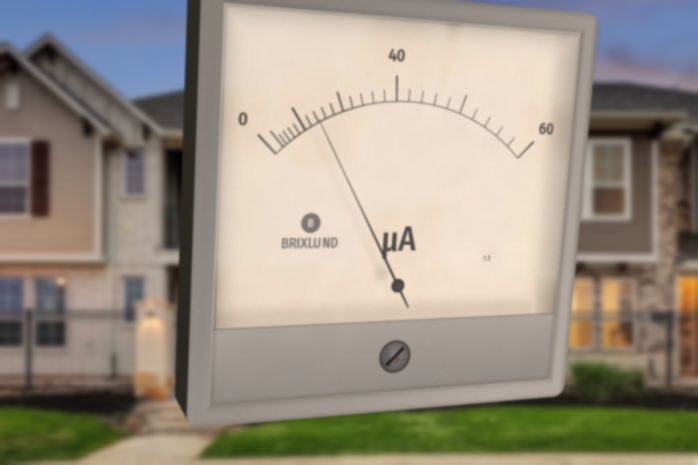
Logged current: 24 µA
